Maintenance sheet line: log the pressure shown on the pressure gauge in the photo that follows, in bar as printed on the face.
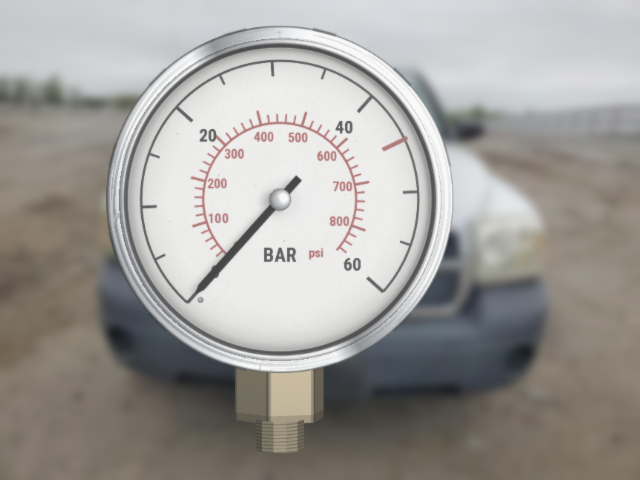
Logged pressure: 0 bar
